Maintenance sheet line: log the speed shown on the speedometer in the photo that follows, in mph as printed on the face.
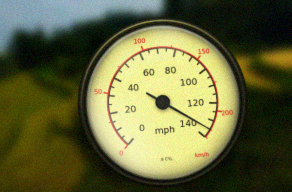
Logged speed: 135 mph
